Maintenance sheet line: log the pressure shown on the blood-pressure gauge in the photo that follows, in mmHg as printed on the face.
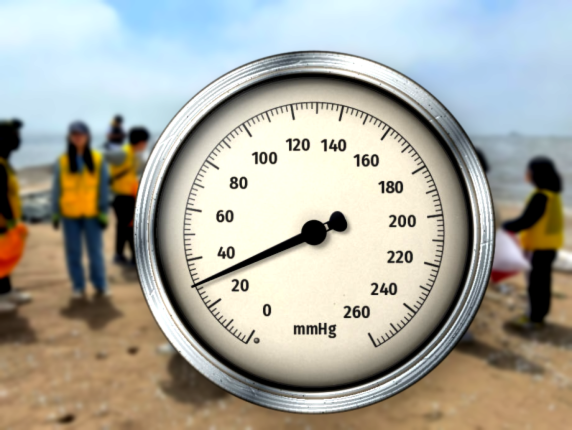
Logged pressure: 30 mmHg
